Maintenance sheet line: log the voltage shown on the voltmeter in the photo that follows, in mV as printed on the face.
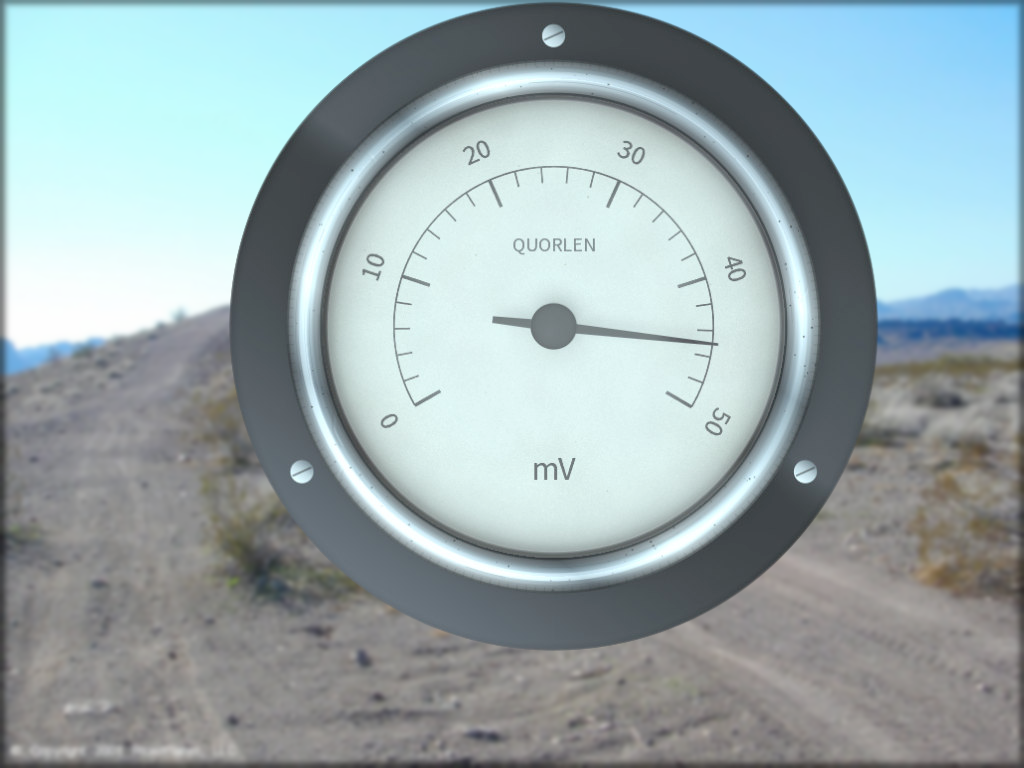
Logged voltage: 45 mV
